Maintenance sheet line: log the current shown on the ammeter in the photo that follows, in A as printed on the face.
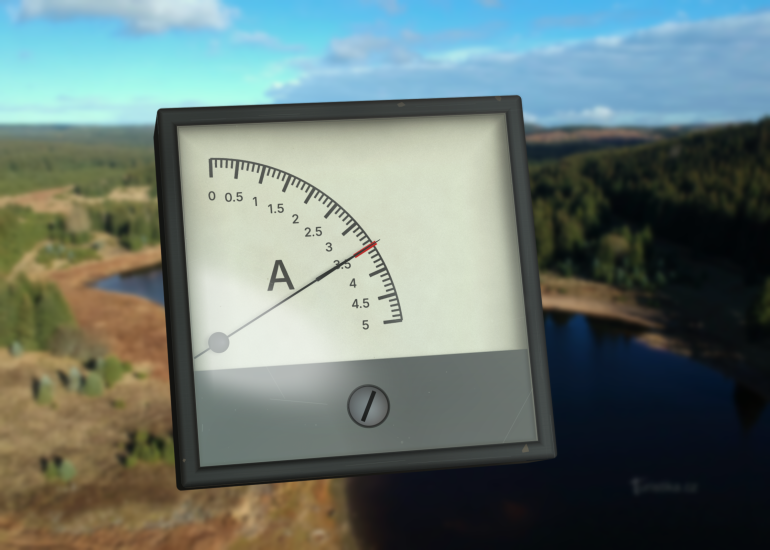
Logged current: 3.5 A
